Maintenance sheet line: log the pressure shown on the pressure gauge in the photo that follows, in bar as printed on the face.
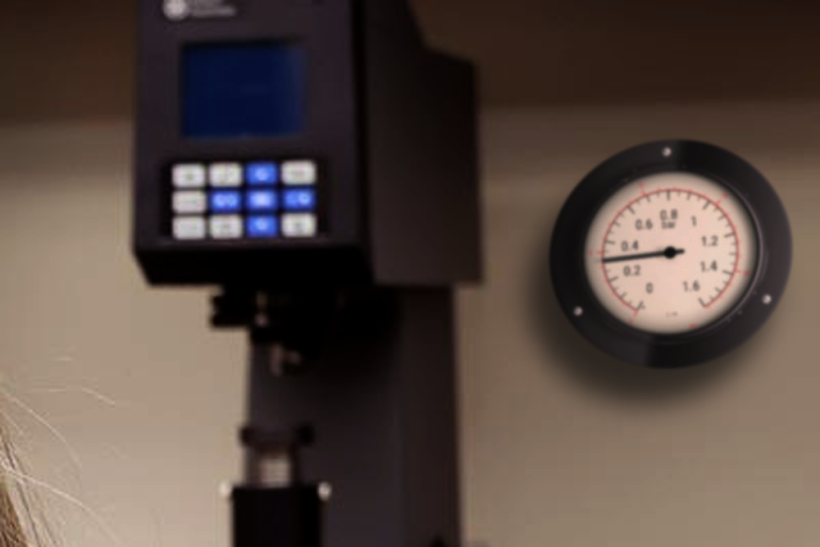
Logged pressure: 0.3 bar
